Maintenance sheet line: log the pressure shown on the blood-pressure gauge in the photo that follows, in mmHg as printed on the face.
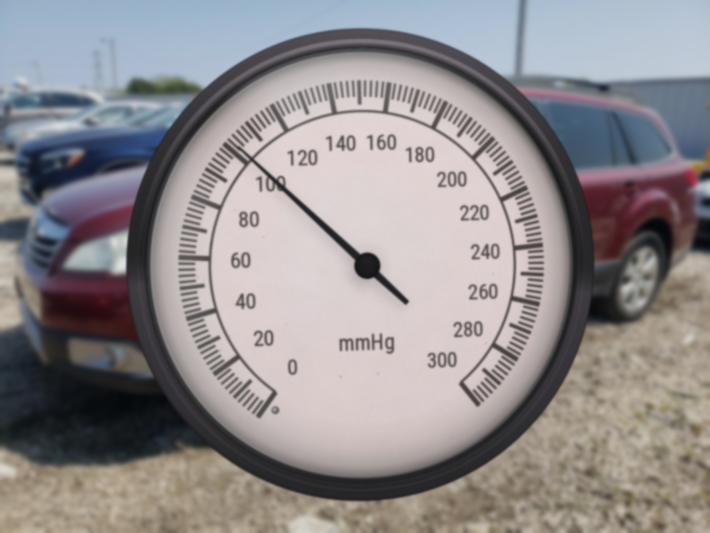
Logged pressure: 102 mmHg
